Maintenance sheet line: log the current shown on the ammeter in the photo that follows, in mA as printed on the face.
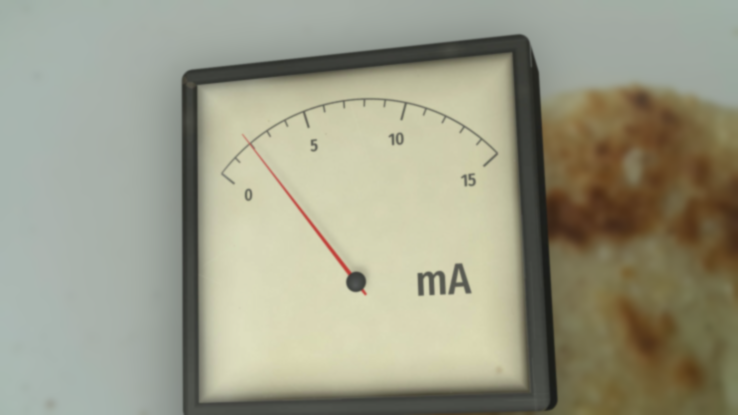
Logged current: 2 mA
